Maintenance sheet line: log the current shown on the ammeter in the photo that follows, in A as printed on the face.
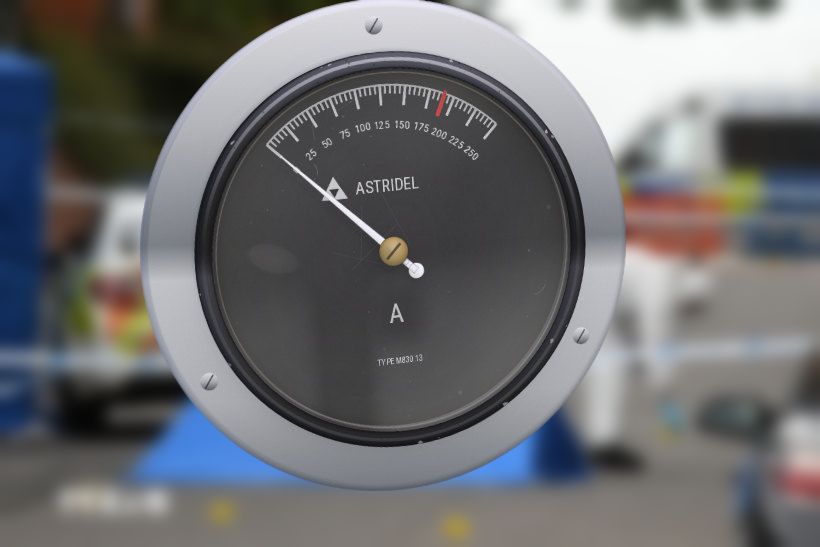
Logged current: 0 A
